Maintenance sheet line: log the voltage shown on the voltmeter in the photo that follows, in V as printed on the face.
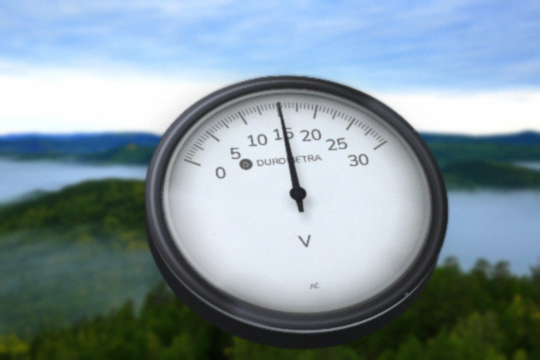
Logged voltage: 15 V
